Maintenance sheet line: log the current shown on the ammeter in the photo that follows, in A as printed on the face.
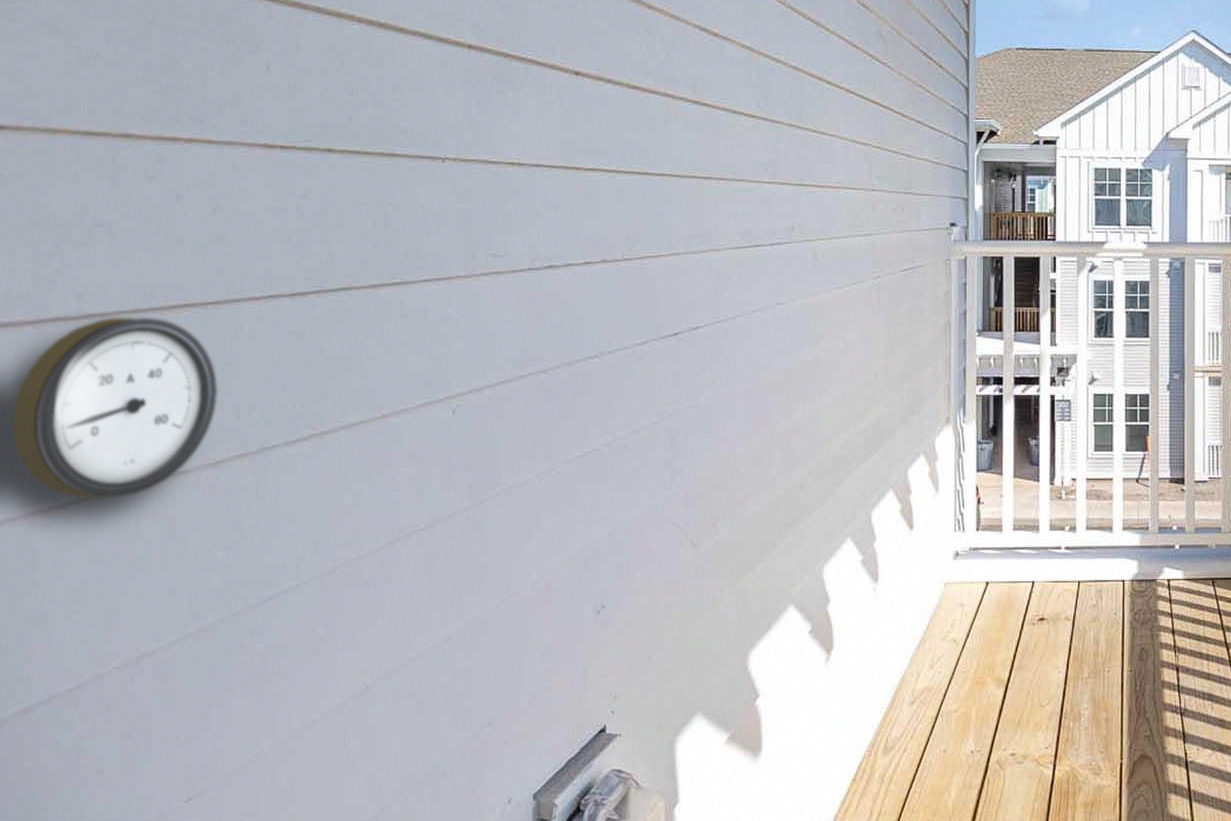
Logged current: 5 A
